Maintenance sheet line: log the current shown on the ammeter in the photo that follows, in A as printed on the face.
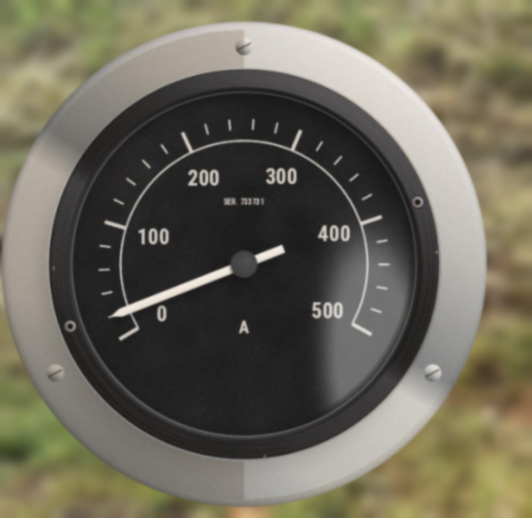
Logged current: 20 A
